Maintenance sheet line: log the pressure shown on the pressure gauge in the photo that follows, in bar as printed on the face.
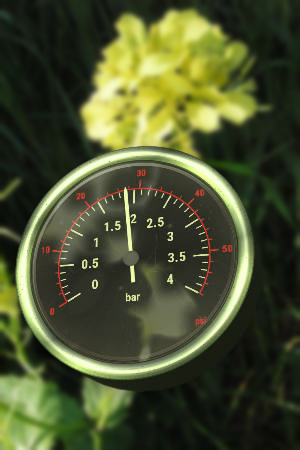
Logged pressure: 1.9 bar
